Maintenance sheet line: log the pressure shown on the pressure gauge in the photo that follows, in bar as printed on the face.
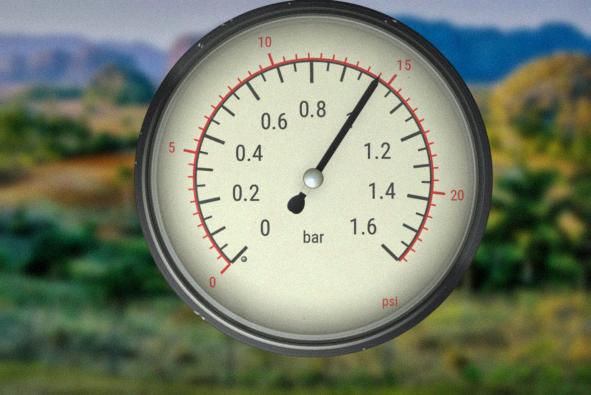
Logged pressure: 1 bar
